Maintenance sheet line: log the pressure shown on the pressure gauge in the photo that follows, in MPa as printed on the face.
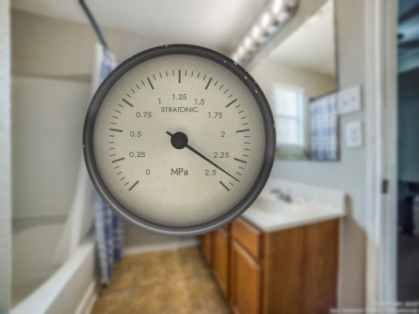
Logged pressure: 2.4 MPa
